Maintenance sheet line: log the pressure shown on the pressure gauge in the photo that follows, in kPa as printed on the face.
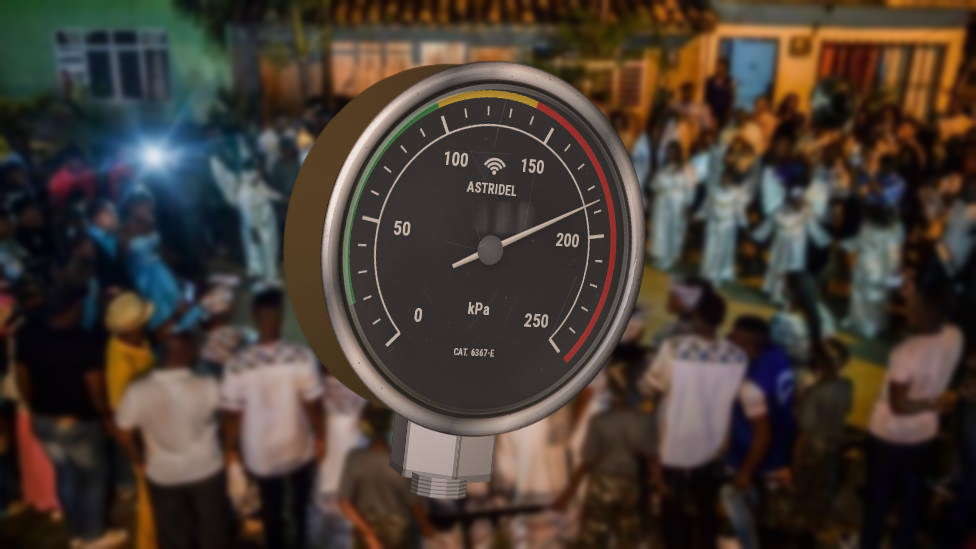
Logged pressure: 185 kPa
